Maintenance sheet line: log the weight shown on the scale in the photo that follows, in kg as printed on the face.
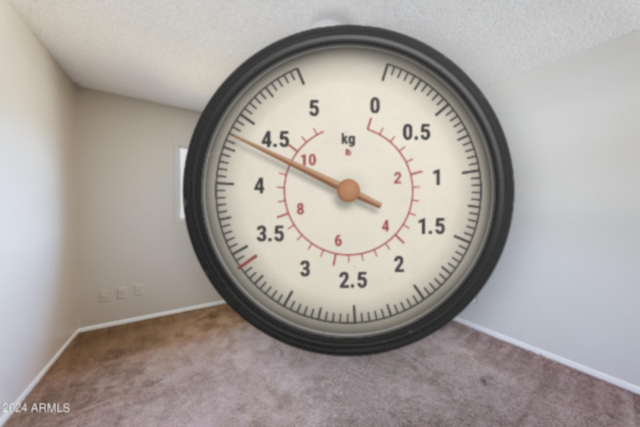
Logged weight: 4.35 kg
